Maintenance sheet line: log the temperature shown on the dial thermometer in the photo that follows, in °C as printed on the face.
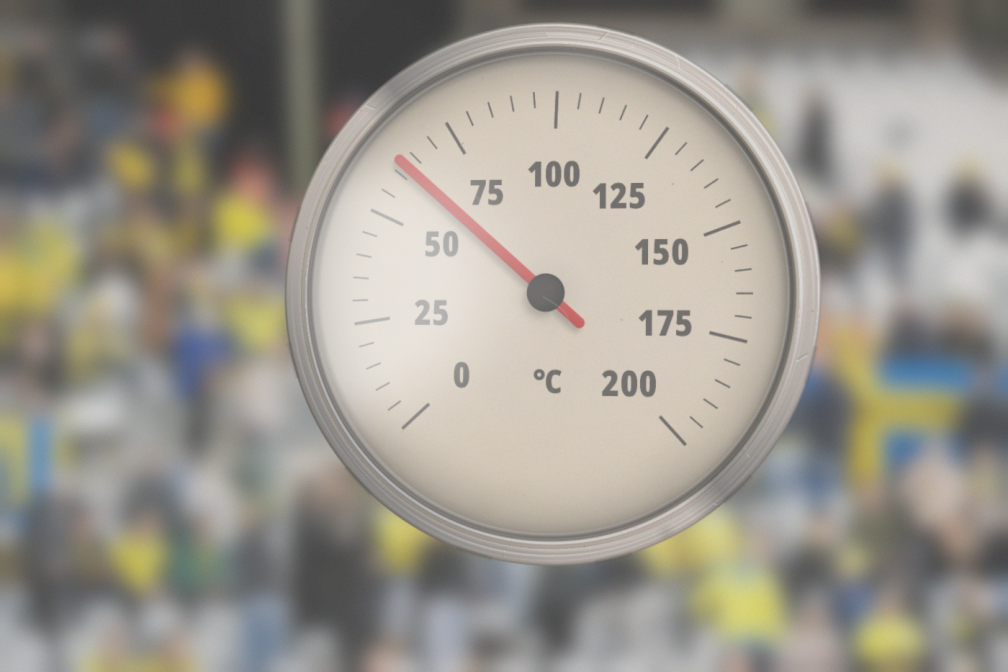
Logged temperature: 62.5 °C
